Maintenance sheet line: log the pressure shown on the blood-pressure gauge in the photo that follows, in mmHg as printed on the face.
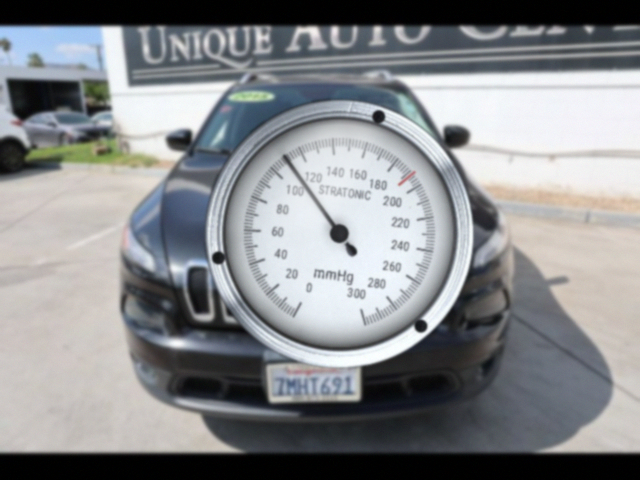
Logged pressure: 110 mmHg
